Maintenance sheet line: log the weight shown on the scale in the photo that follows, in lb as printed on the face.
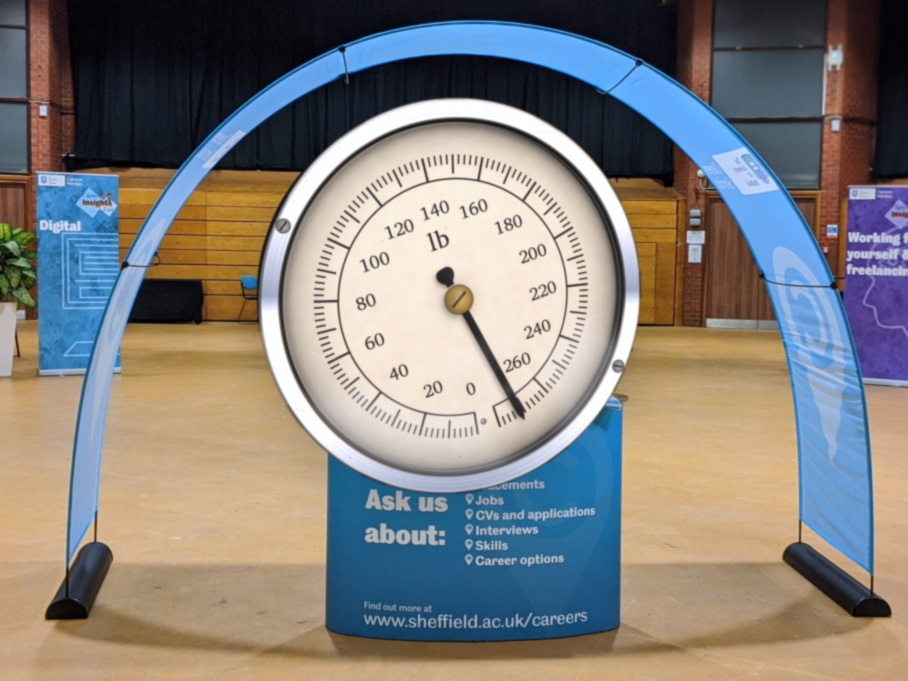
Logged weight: 272 lb
